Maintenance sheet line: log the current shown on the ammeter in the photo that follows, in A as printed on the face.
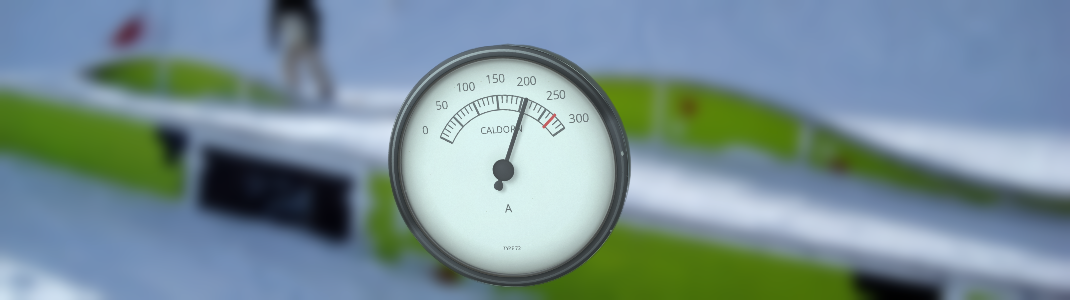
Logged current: 210 A
